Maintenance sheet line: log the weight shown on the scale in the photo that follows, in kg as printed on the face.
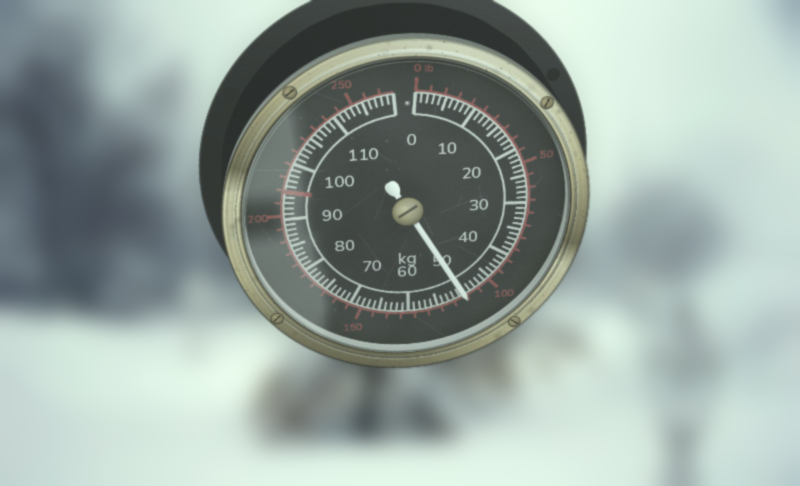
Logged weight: 50 kg
